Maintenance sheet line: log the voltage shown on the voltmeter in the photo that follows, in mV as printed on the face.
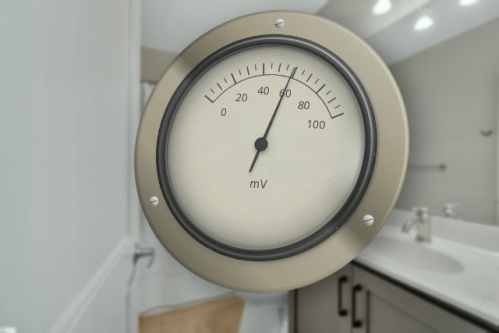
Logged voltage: 60 mV
